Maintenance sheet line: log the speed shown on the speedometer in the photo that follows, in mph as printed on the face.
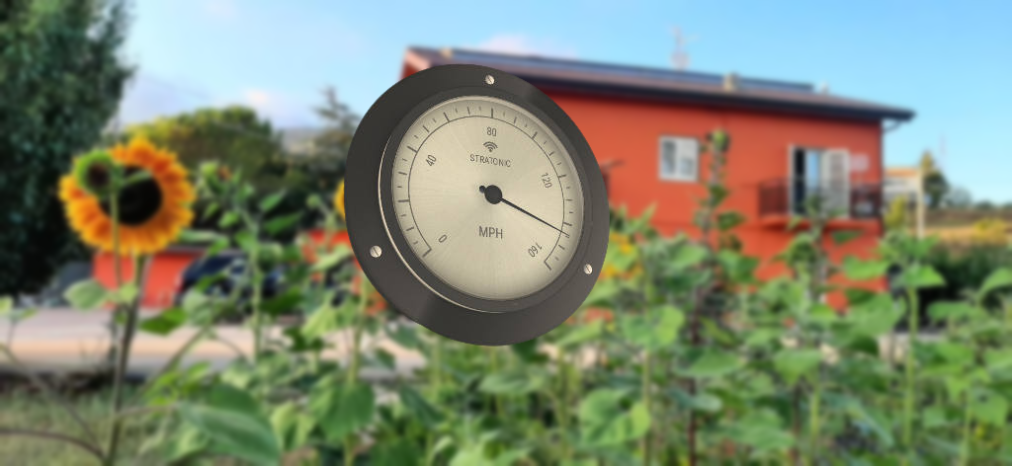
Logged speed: 145 mph
